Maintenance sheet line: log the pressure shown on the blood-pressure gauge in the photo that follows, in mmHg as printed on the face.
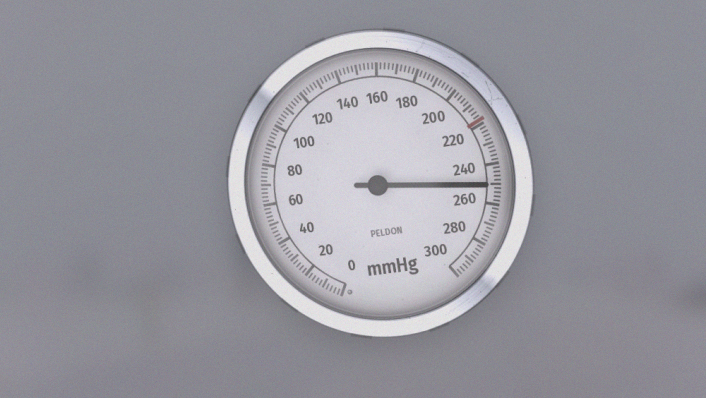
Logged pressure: 250 mmHg
